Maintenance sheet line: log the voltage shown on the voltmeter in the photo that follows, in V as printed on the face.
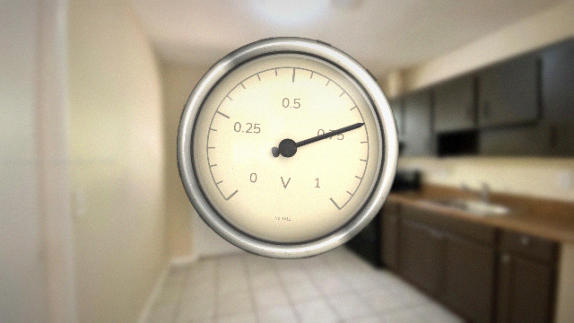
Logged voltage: 0.75 V
